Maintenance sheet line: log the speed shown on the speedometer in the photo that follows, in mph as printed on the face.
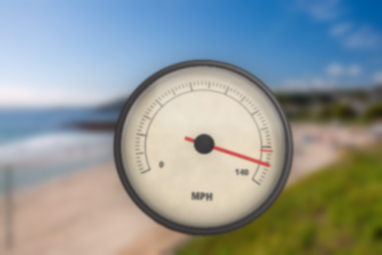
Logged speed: 130 mph
